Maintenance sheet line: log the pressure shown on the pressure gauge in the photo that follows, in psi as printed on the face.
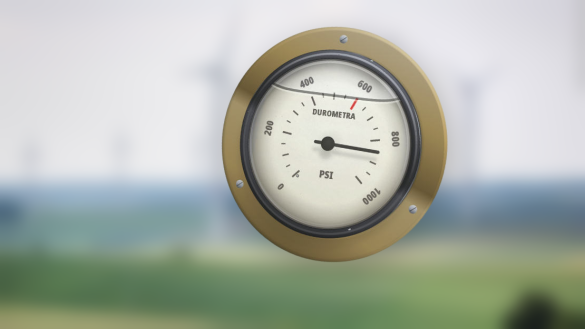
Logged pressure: 850 psi
